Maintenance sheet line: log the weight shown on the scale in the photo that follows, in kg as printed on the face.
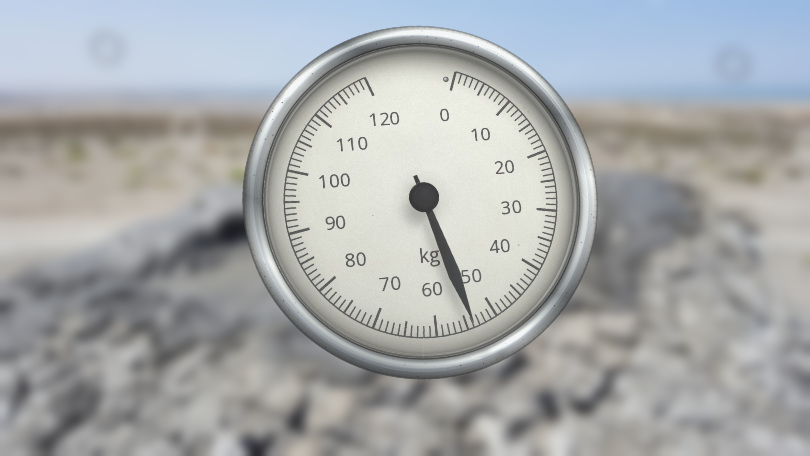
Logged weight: 54 kg
